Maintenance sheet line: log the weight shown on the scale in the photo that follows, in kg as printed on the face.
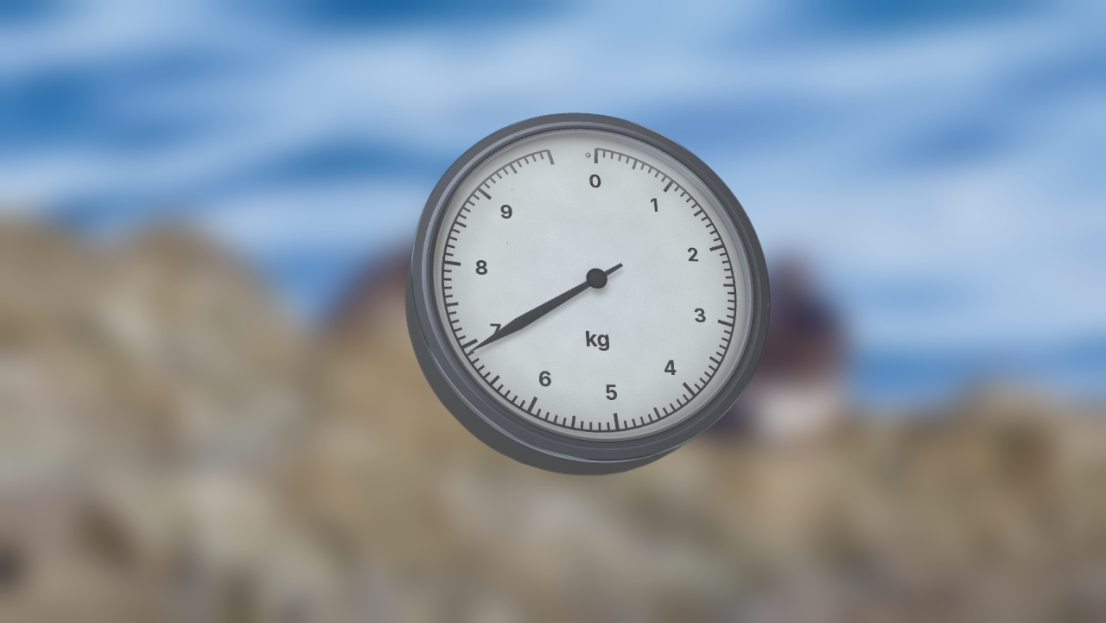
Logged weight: 6.9 kg
